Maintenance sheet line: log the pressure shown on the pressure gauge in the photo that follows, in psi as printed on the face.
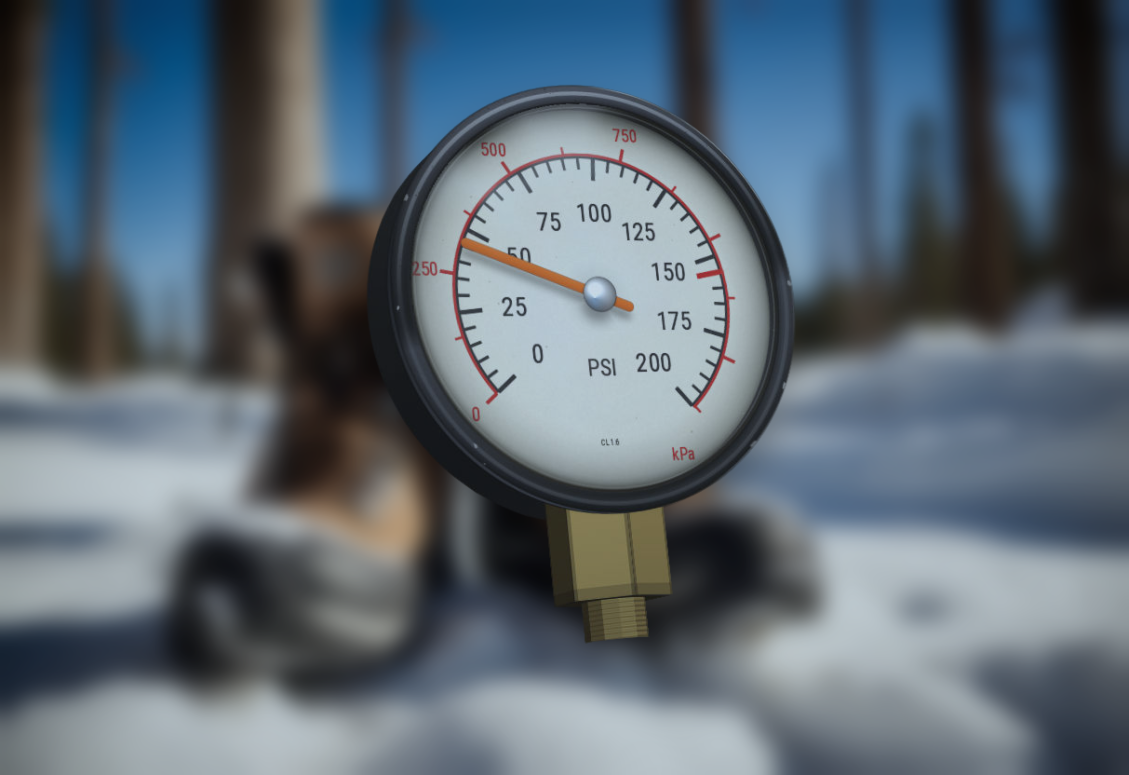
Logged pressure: 45 psi
